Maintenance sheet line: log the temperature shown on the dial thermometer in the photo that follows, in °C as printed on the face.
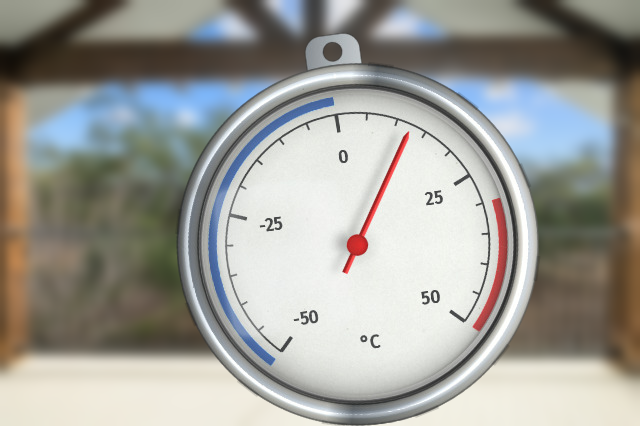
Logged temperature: 12.5 °C
